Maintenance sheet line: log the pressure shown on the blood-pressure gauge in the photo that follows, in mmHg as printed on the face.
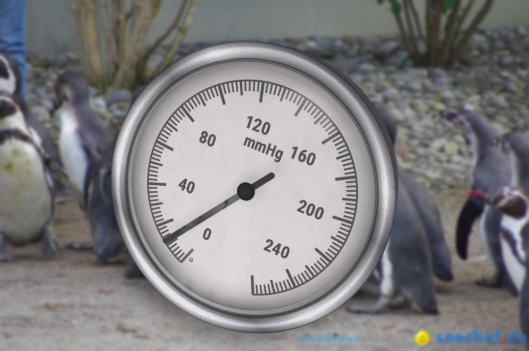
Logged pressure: 12 mmHg
